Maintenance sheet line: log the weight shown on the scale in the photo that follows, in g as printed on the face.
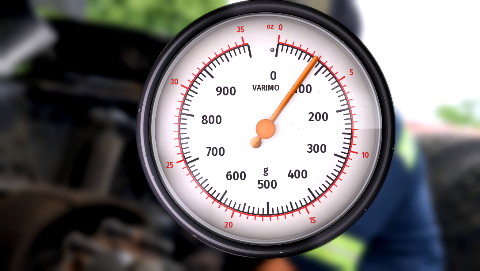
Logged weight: 80 g
